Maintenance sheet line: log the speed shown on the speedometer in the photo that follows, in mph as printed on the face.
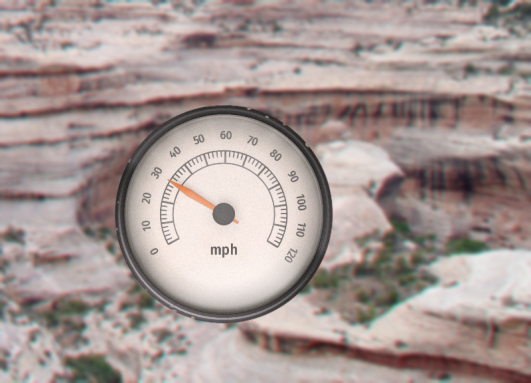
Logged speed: 30 mph
